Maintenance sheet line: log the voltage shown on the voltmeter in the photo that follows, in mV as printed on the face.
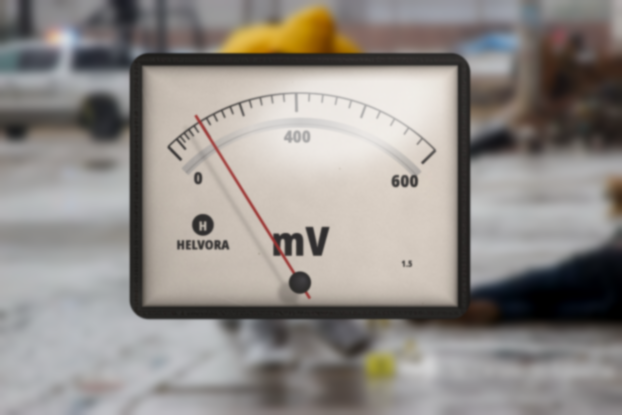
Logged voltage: 200 mV
